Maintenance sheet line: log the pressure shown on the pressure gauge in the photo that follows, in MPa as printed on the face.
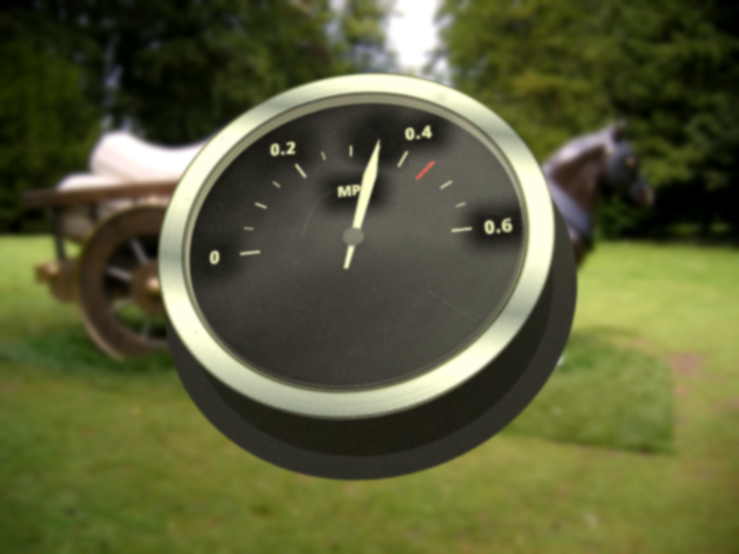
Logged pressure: 0.35 MPa
